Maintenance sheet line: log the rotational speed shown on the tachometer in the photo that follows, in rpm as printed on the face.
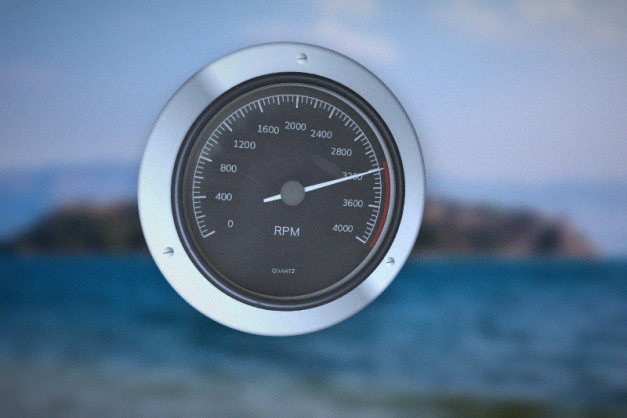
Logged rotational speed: 3200 rpm
